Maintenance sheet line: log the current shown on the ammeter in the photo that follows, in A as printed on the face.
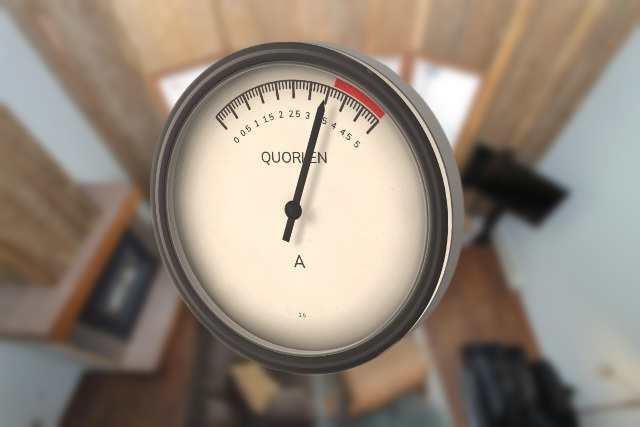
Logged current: 3.5 A
